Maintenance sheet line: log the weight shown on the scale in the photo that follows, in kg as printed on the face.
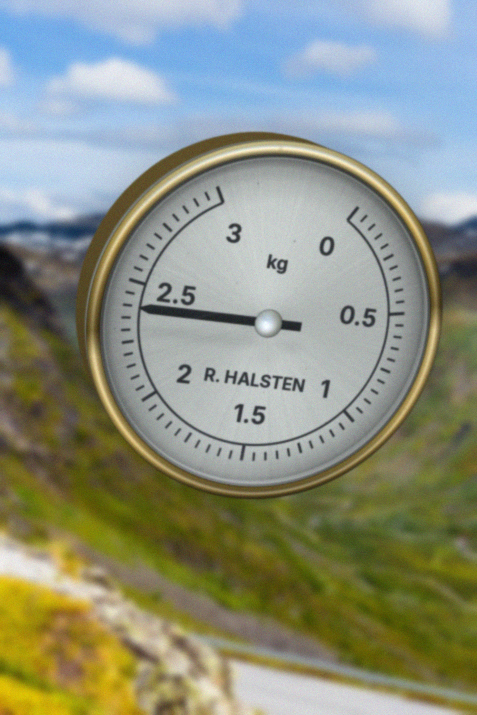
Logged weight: 2.4 kg
